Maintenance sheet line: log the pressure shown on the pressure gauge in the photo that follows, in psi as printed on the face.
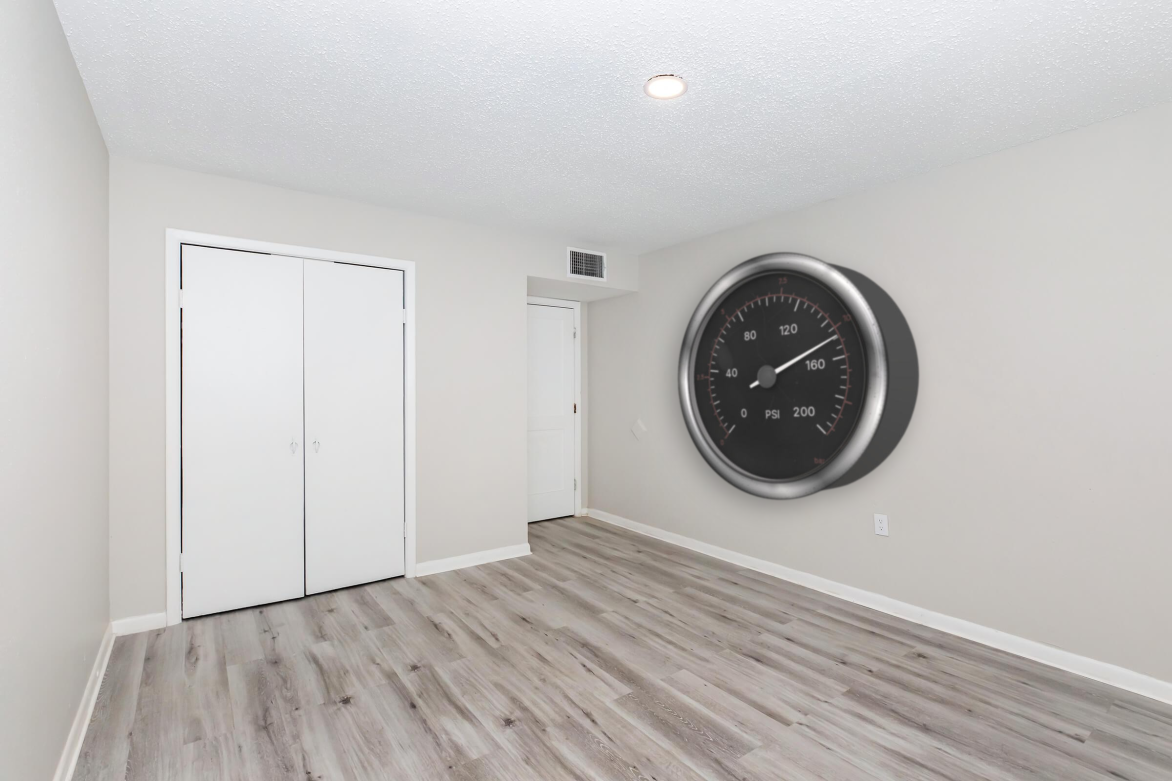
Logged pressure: 150 psi
